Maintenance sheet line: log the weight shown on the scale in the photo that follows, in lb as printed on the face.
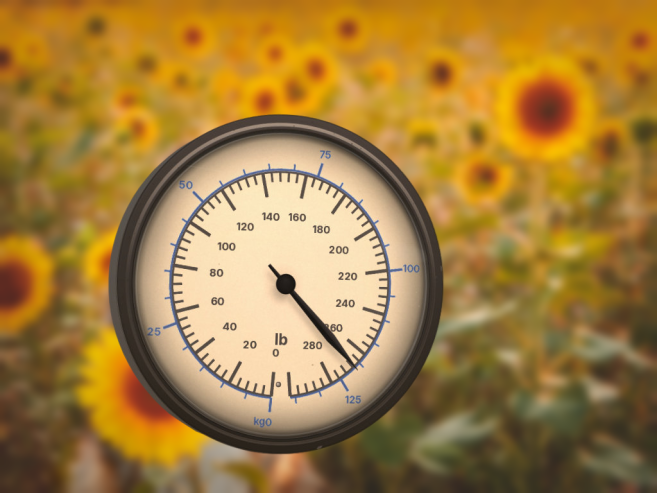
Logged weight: 268 lb
